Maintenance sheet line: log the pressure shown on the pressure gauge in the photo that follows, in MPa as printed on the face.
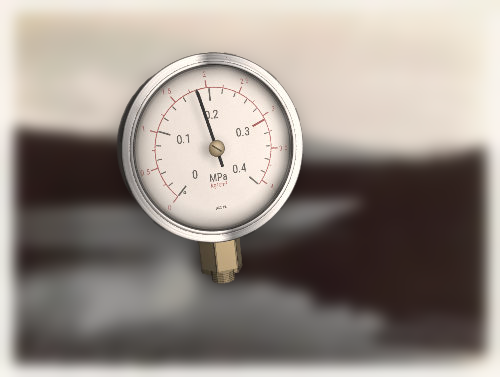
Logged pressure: 0.18 MPa
